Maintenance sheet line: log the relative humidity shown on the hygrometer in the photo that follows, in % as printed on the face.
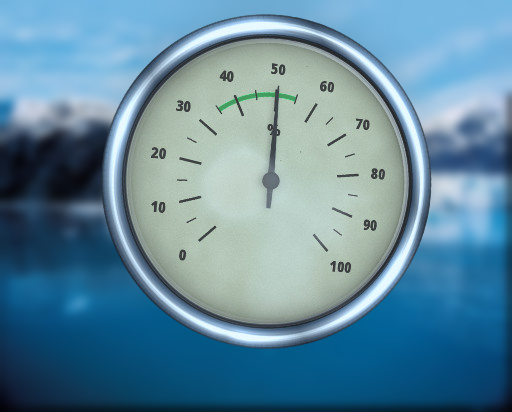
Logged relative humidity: 50 %
